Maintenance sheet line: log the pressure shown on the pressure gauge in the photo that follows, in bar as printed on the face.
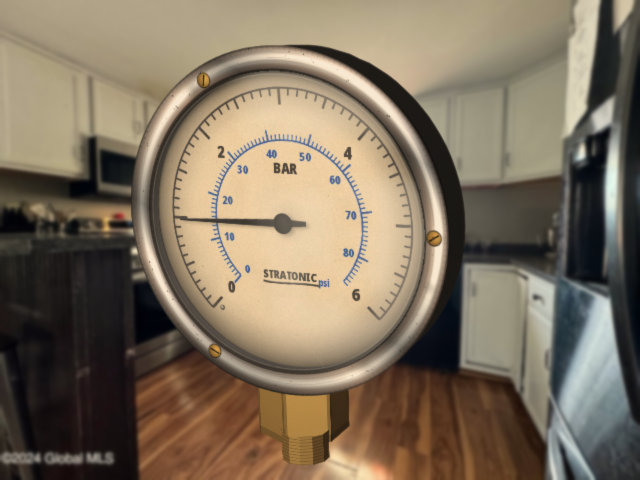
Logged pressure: 1 bar
